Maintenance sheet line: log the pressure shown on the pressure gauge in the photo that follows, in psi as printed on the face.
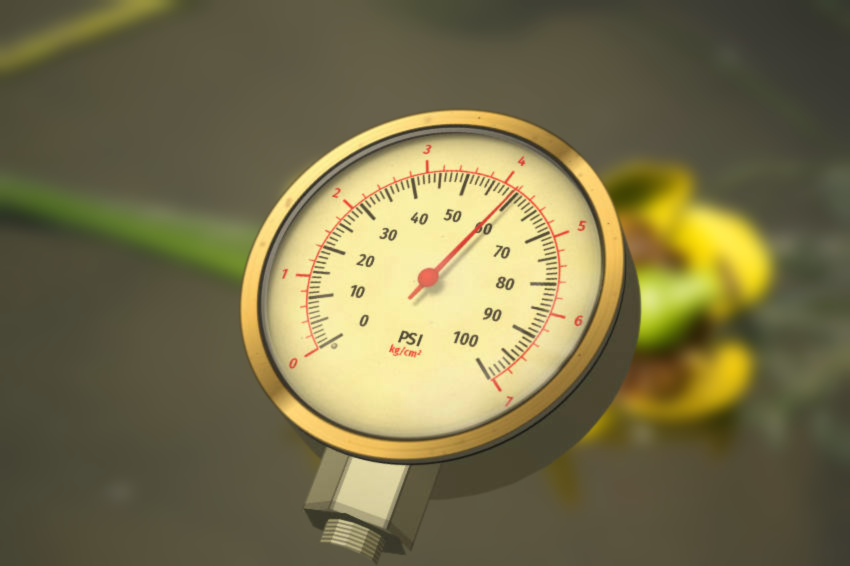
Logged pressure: 60 psi
